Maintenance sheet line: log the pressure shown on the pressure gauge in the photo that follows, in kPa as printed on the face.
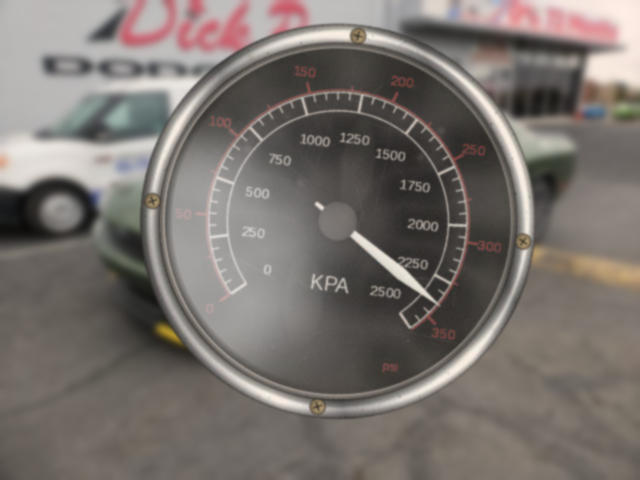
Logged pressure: 2350 kPa
